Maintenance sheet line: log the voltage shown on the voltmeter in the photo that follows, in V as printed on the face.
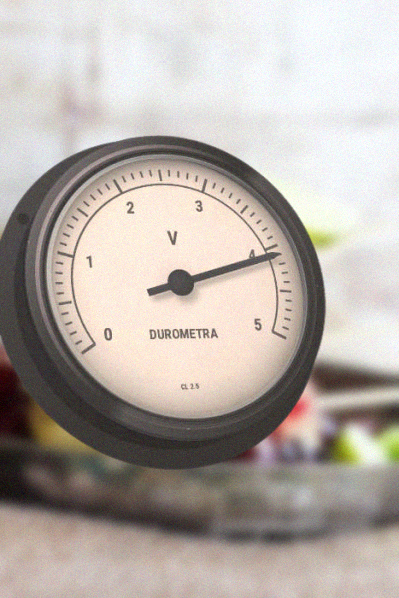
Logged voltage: 4.1 V
